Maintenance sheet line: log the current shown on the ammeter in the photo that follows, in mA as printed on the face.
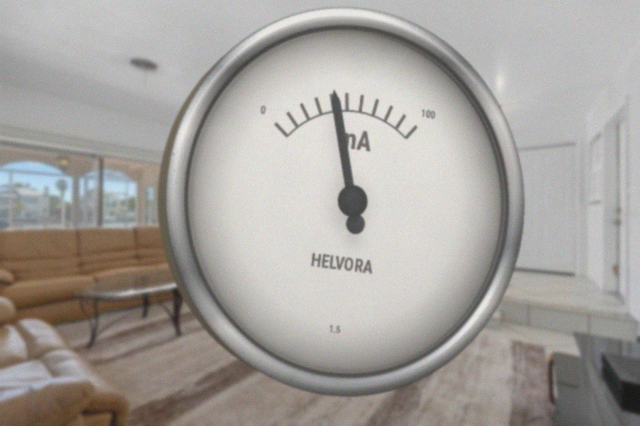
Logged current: 40 mA
